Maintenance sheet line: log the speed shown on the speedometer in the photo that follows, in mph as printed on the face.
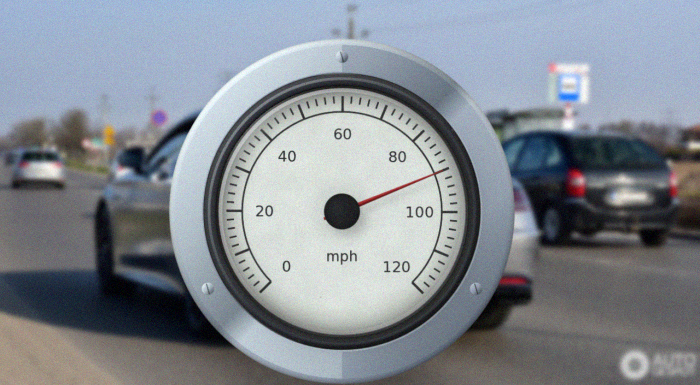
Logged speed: 90 mph
